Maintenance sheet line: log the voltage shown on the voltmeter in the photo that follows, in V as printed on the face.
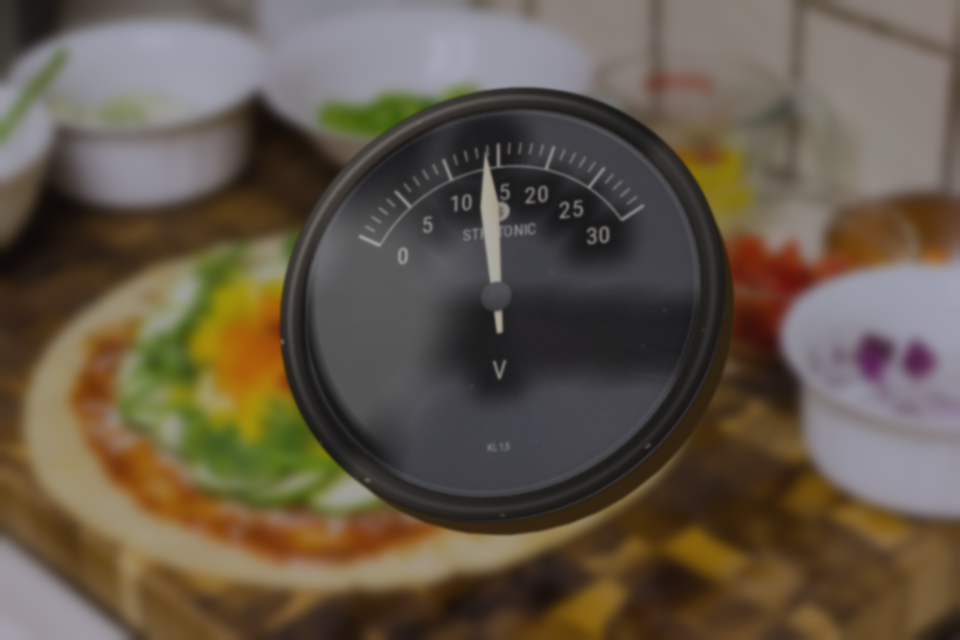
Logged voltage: 14 V
